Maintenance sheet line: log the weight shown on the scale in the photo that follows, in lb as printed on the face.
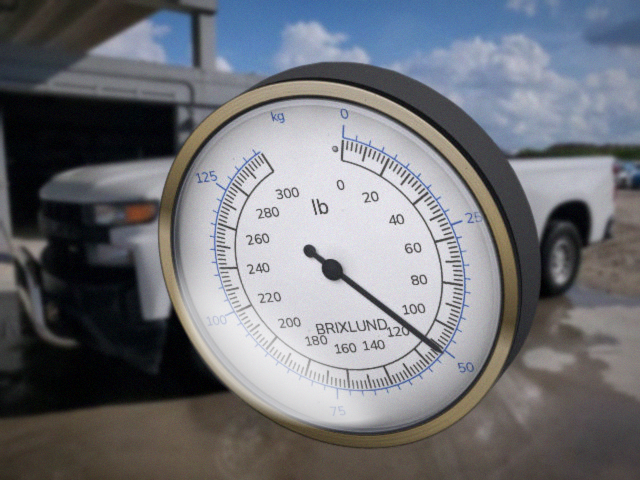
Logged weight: 110 lb
